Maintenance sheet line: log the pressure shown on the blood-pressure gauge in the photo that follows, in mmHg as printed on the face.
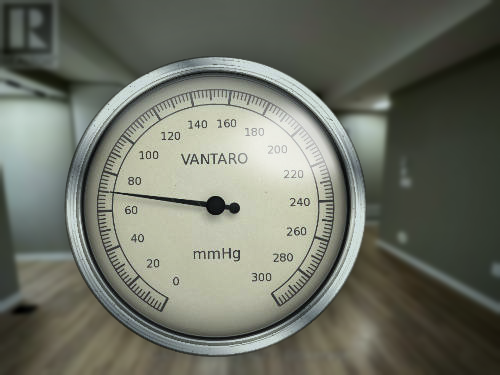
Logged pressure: 70 mmHg
